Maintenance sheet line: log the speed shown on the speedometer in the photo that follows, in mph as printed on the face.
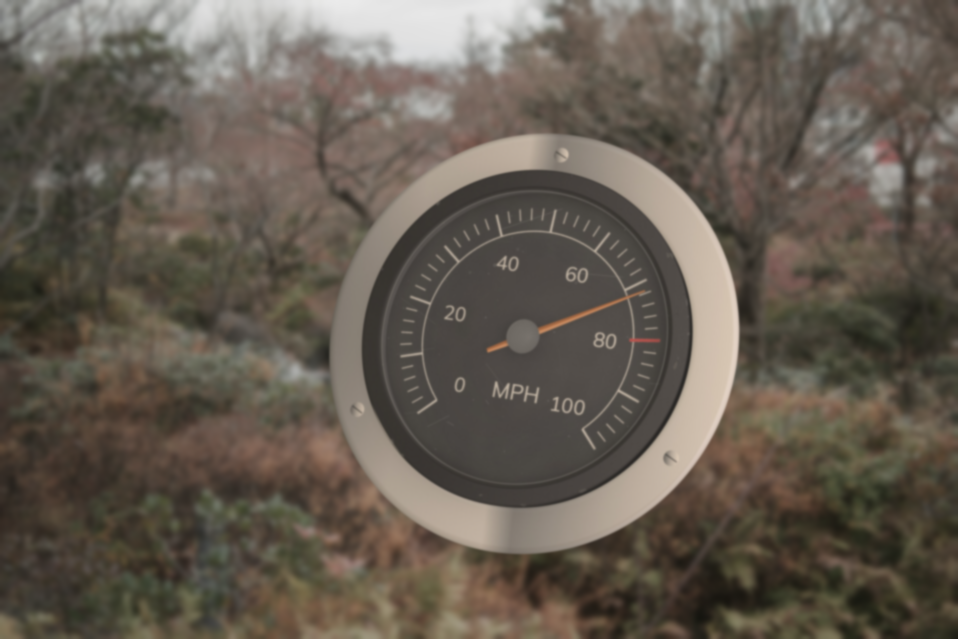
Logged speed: 72 mph
